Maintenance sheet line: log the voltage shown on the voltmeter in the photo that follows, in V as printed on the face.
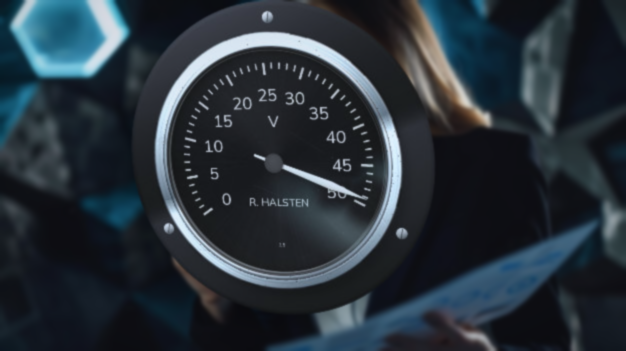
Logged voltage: 49 V
